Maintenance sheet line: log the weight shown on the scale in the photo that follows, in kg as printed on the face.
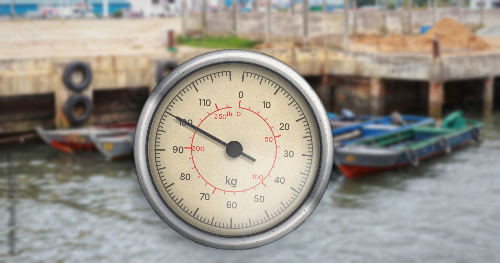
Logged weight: 100 kg
